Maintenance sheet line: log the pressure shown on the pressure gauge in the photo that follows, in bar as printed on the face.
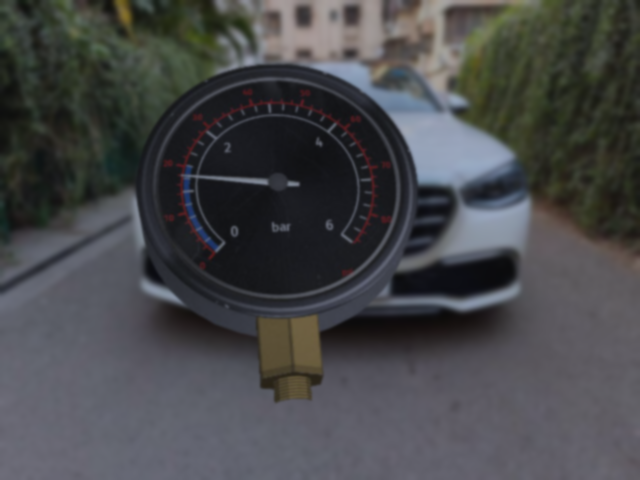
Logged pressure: 1.2 bar
